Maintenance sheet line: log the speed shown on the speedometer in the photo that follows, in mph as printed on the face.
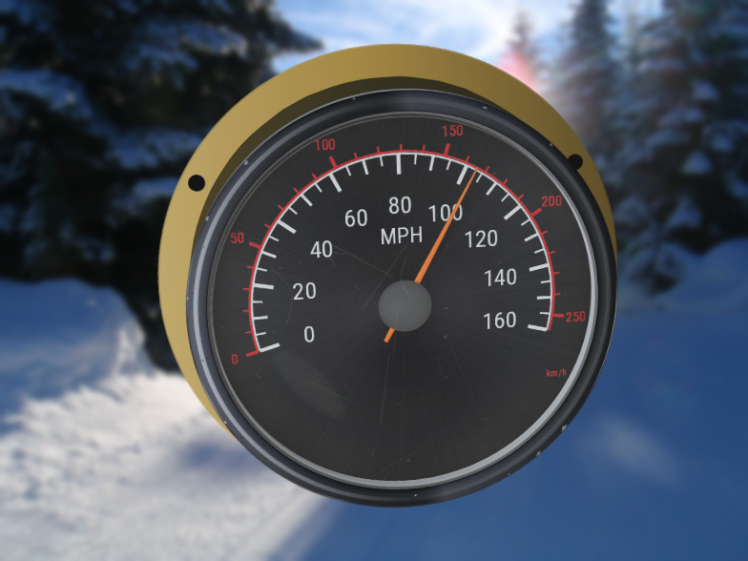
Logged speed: 102.5 mph
